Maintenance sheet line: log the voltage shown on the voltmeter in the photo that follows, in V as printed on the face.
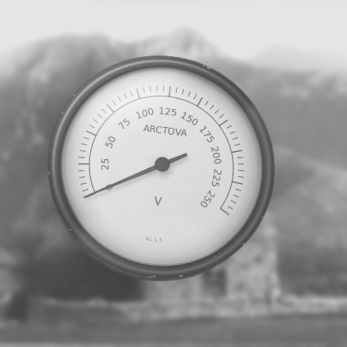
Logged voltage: 0 V
